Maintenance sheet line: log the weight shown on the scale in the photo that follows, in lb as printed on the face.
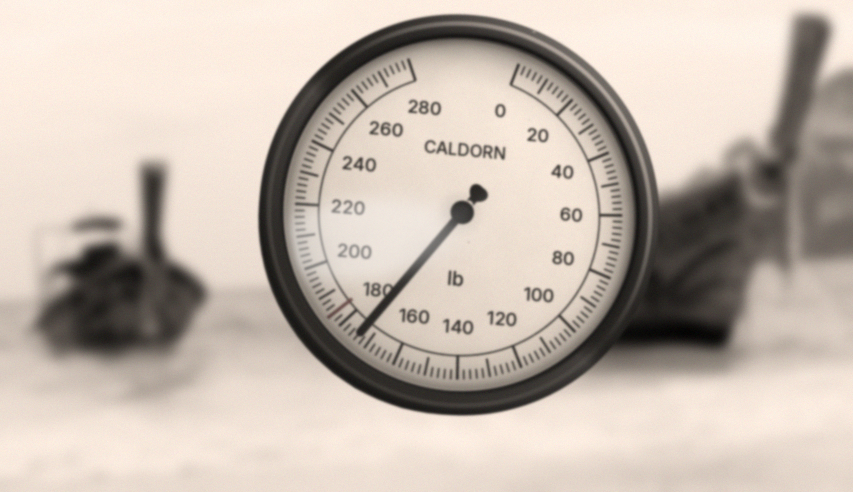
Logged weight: 174 lb
